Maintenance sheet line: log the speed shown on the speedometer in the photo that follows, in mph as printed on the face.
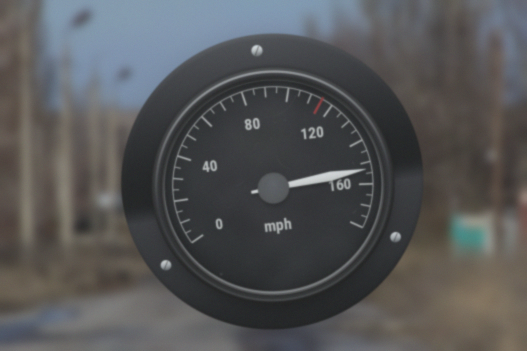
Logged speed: 152.5 mph
